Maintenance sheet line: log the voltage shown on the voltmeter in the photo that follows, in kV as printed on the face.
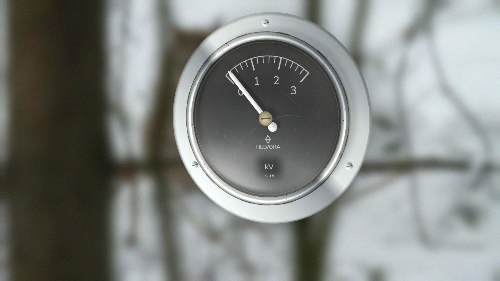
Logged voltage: 0.2 kV
